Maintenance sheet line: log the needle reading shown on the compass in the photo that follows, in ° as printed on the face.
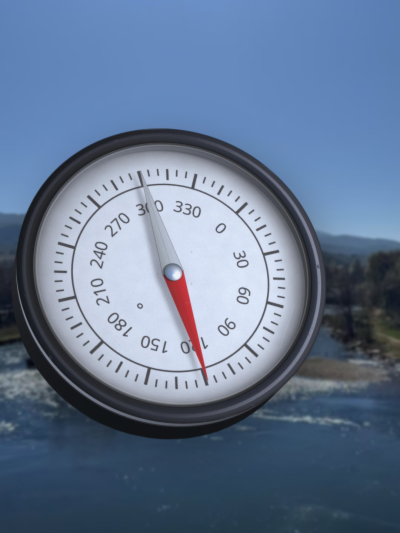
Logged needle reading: 120 °
